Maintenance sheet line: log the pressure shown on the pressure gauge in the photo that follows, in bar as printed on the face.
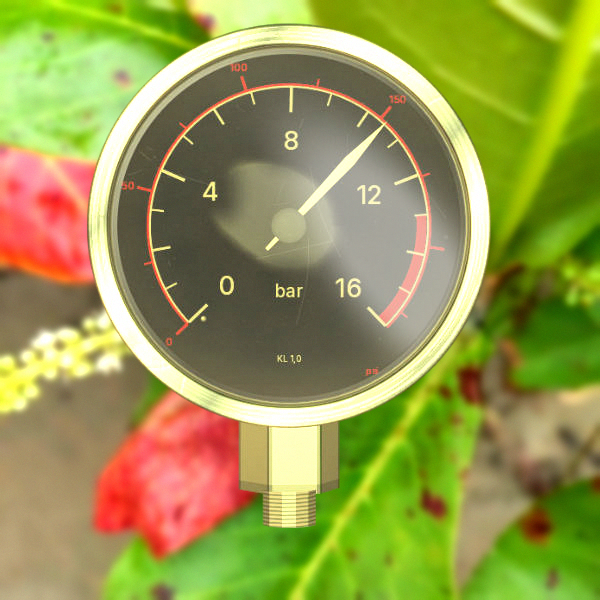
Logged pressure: 10.5 bar
